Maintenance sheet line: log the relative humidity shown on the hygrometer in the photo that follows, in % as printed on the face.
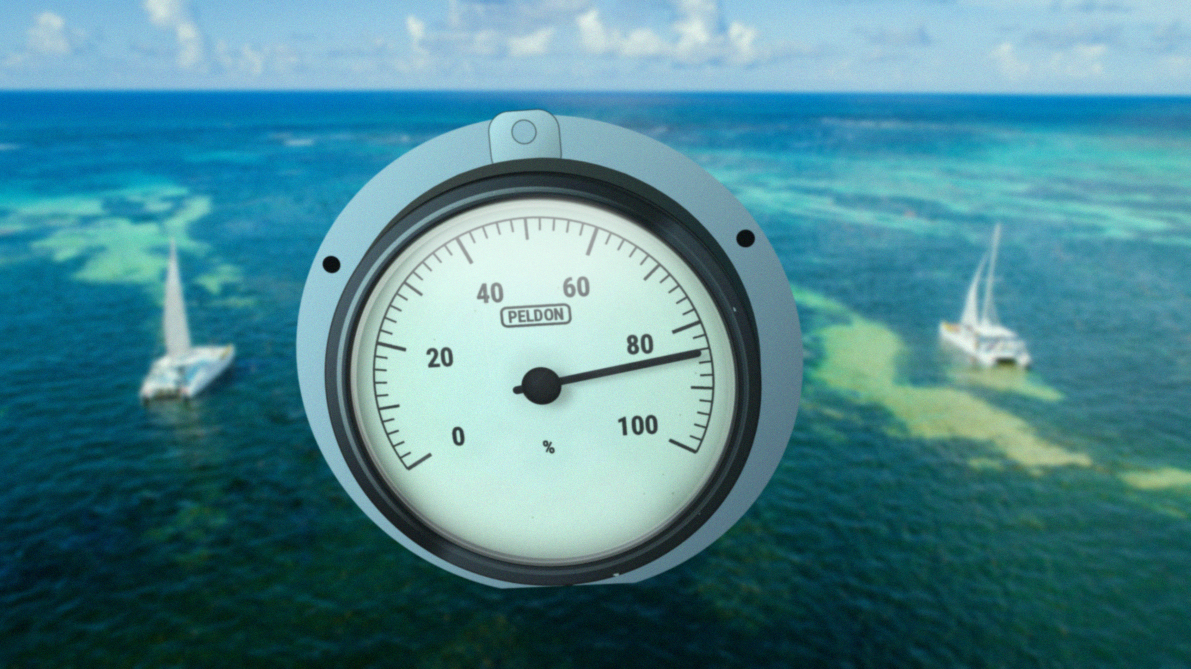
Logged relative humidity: 84 %
